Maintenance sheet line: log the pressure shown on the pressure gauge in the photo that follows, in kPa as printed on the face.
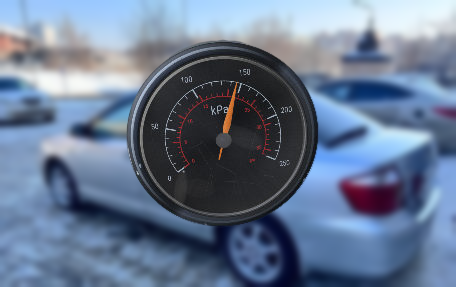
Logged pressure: 145 kPa
